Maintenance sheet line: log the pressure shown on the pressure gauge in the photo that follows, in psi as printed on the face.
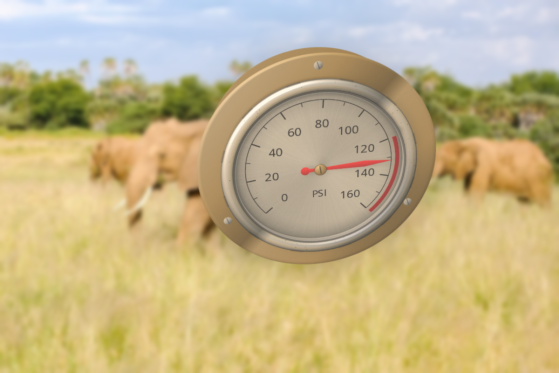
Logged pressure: 130 psi
